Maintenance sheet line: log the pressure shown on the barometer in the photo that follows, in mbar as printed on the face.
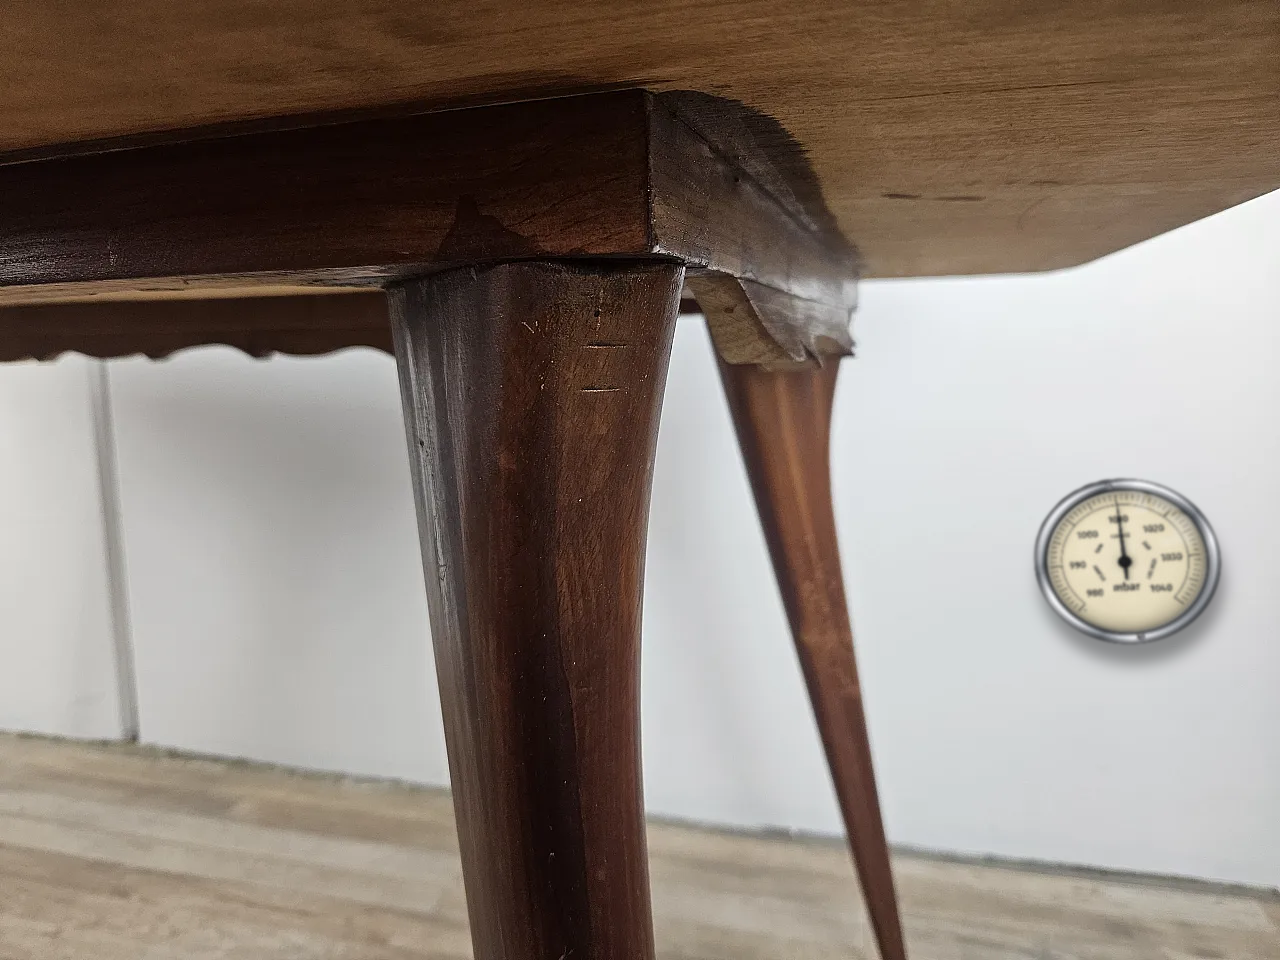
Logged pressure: 1010 mbar
